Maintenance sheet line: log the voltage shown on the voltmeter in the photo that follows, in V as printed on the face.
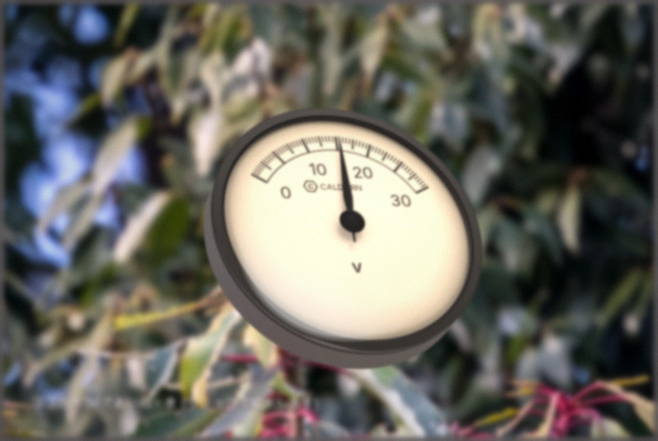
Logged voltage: 15 V
